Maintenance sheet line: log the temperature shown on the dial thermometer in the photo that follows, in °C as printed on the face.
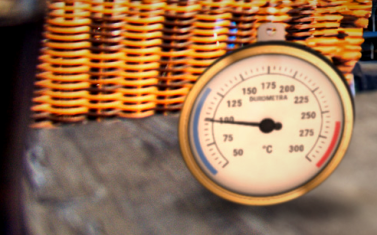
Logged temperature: 100 °C
